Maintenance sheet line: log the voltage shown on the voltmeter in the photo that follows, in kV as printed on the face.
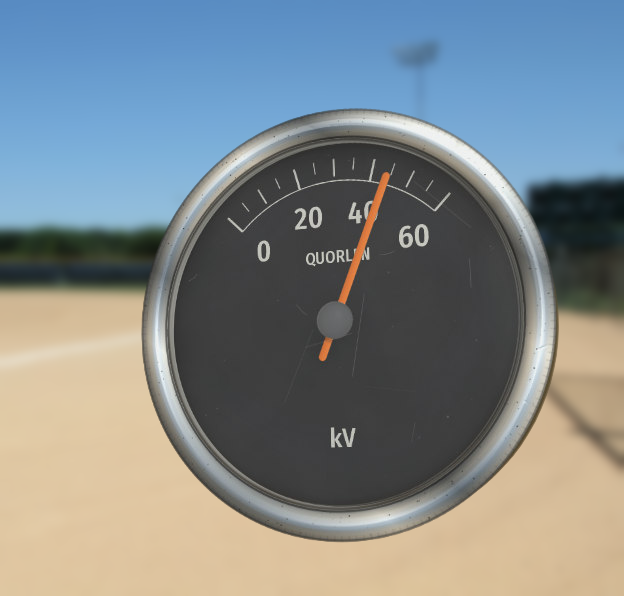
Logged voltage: 45 kV
